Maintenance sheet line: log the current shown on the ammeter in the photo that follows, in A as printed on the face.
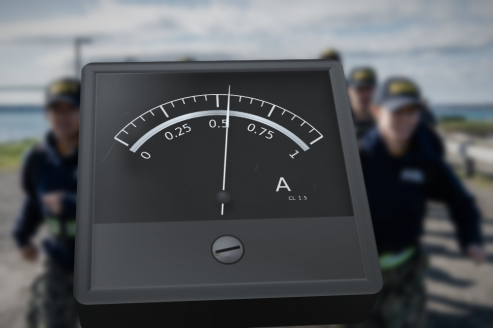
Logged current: 0.55 A
